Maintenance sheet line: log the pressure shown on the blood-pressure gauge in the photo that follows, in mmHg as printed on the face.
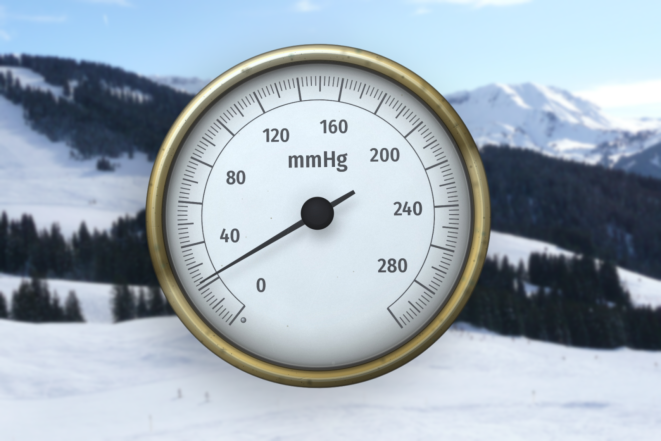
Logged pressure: 22 mmHg
